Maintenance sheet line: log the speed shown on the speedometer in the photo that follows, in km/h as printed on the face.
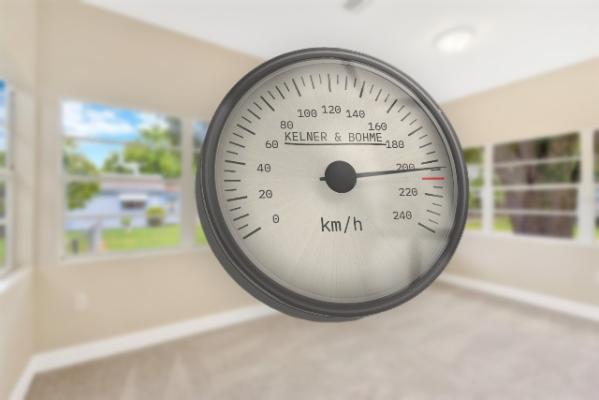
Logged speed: 205 km/h
